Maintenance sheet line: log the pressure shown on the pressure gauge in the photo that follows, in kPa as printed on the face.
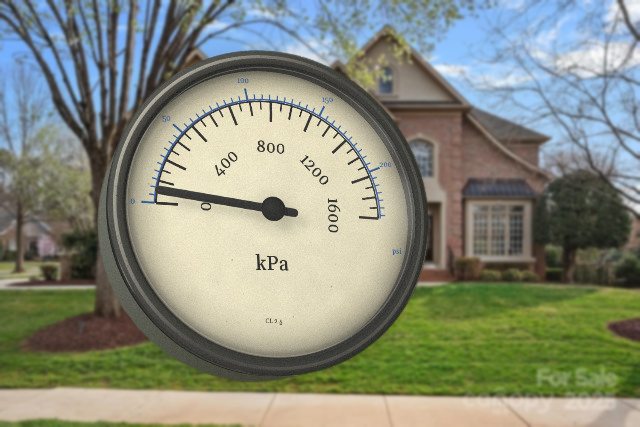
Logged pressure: 50 kPa
